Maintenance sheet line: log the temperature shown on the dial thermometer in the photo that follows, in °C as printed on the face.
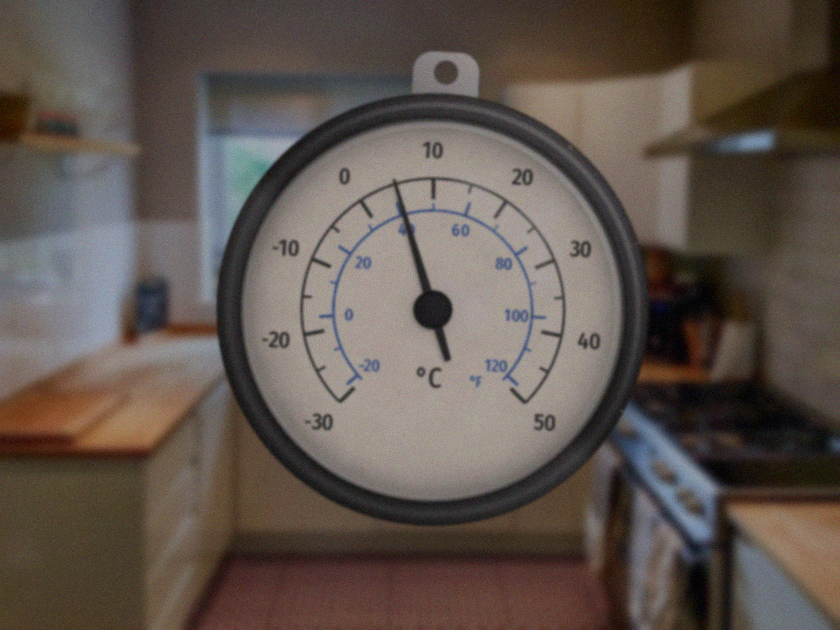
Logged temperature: 5 °C
